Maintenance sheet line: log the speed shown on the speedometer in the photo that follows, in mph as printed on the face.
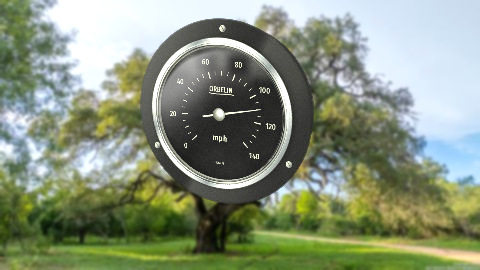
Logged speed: 110 mph
